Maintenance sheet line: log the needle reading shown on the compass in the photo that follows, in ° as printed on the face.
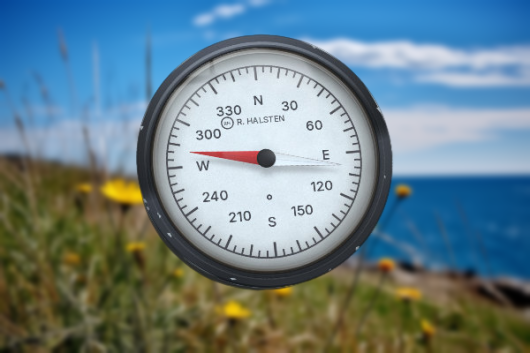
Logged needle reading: 280 °
